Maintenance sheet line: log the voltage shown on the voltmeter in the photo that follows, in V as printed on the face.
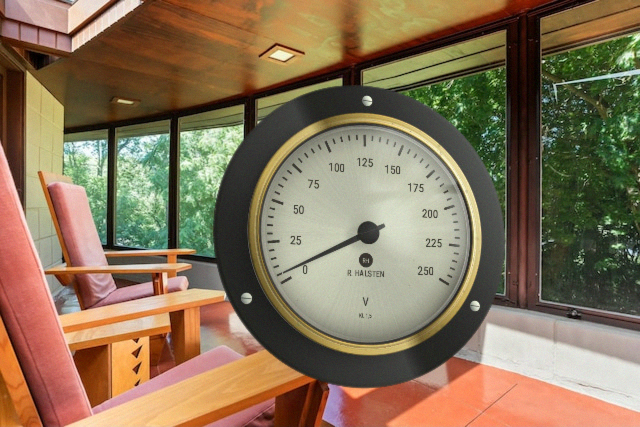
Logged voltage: 5 V
